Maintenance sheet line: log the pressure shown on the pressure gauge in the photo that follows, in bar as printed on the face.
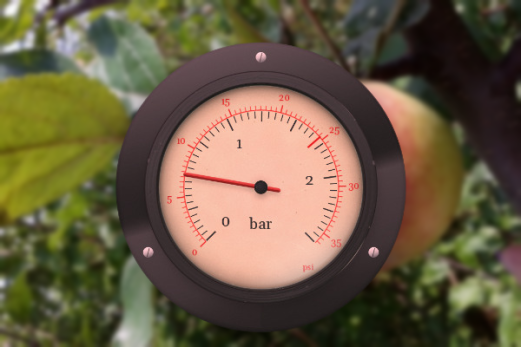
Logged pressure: 0.5 bar
